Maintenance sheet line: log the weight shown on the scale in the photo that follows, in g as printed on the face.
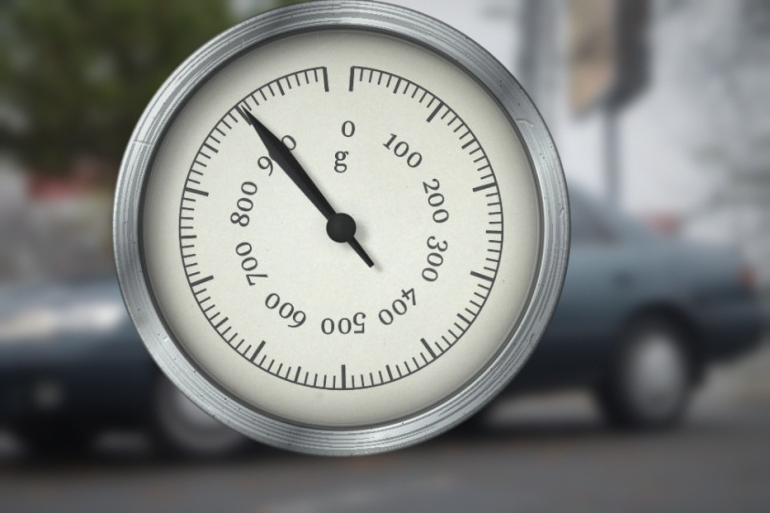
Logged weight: 905 g
